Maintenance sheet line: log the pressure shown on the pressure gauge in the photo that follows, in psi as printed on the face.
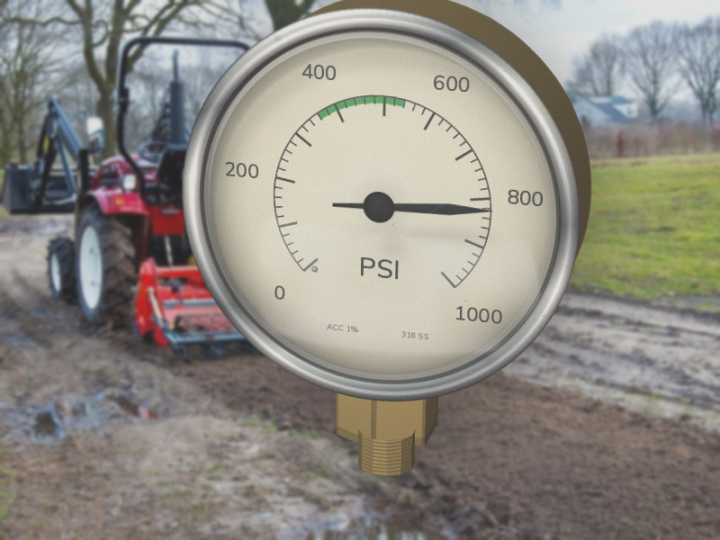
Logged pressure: 820 psi
